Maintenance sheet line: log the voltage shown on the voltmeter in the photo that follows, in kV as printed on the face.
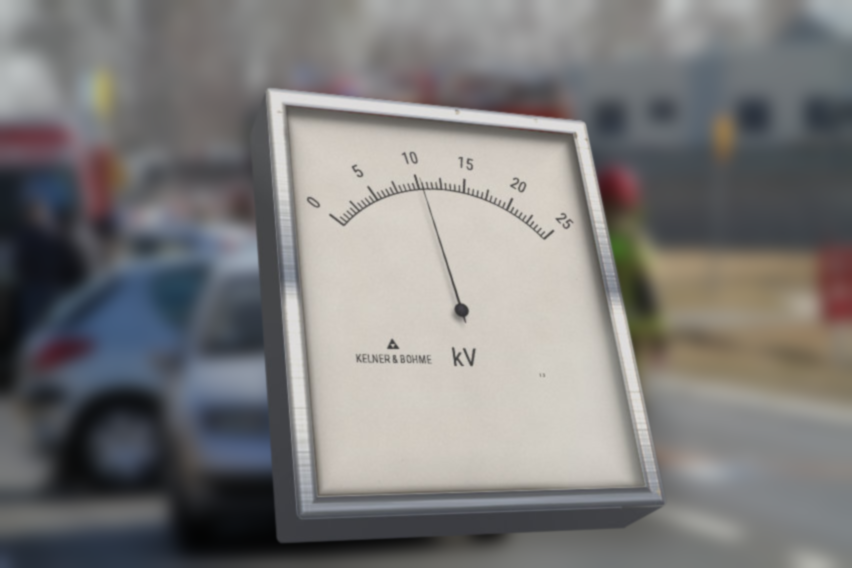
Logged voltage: 10 kV
